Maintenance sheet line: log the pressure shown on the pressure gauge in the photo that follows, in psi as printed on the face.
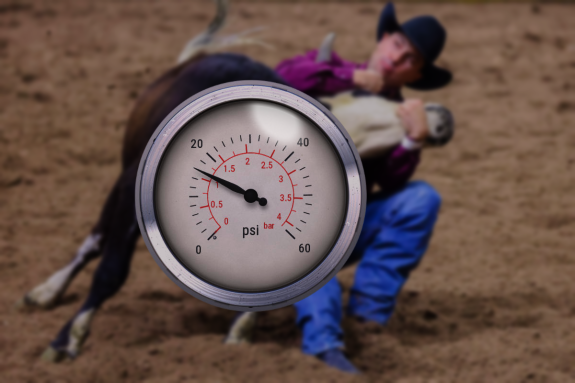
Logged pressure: 16 psi
